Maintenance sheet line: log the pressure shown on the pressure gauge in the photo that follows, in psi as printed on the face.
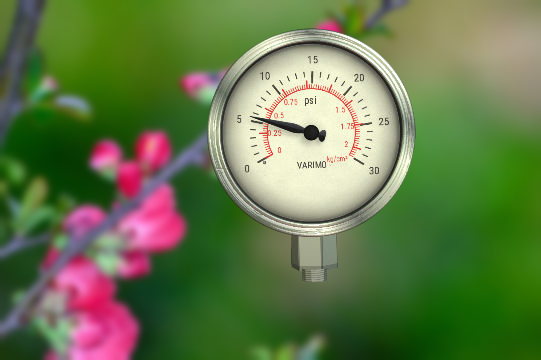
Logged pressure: 5.5 psi
